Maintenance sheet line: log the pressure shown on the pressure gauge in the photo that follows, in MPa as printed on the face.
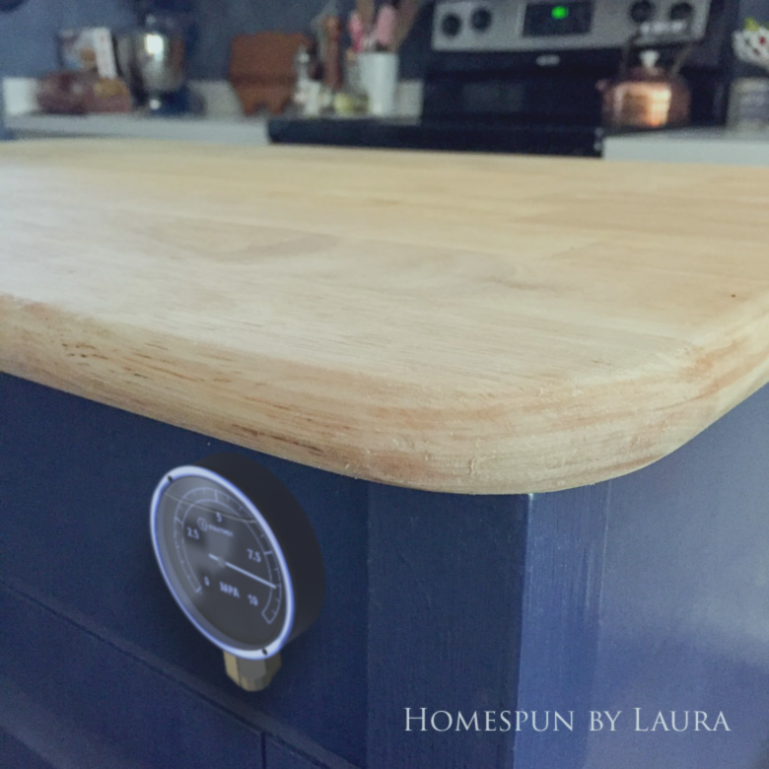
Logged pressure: 8.5 MPa
